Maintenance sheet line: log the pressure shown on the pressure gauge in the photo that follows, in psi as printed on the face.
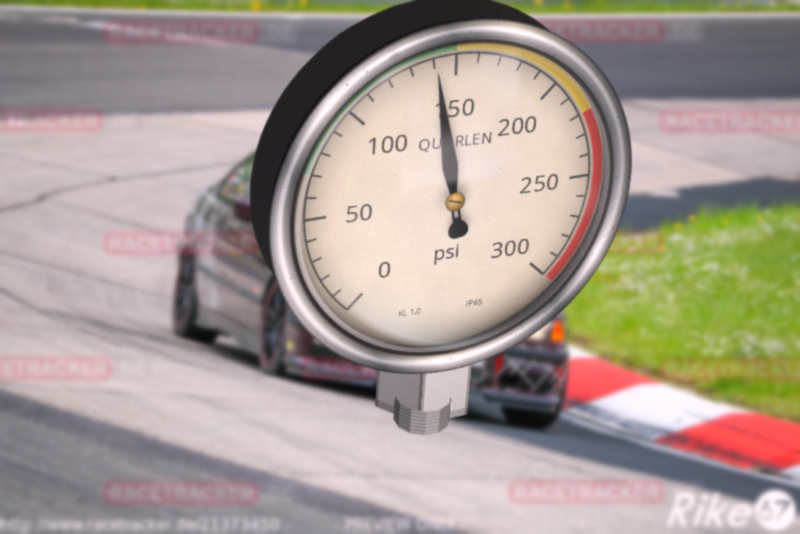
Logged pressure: 140 psi
